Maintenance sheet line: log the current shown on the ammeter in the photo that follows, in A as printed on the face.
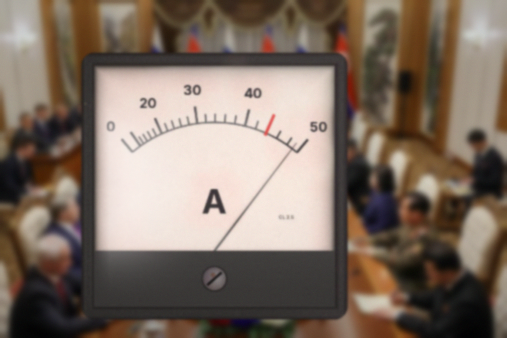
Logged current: 49 A
